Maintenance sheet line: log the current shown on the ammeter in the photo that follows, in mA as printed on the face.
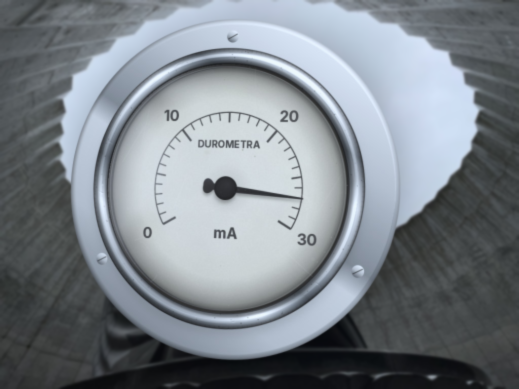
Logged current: 27 mA
